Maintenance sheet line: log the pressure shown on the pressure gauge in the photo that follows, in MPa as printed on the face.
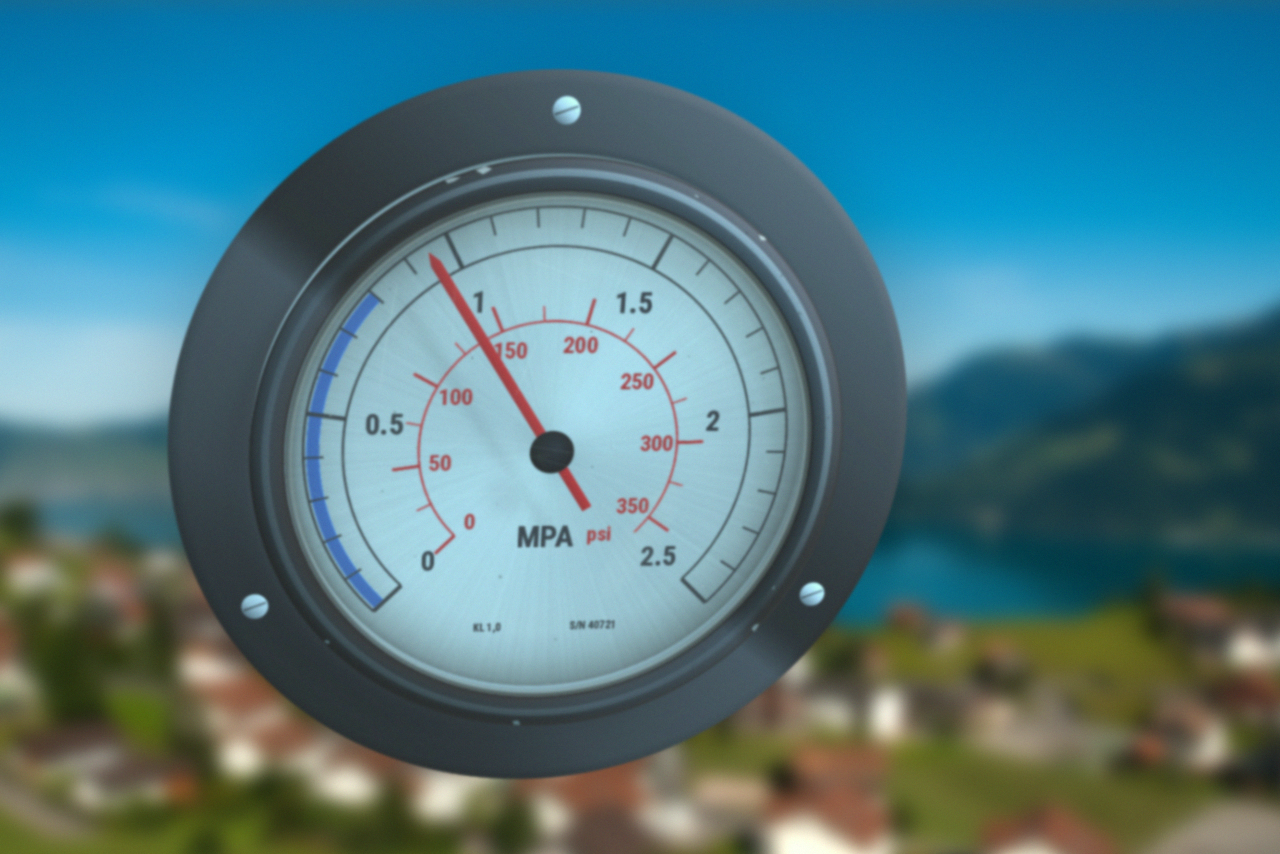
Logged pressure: 0.95 MPa
